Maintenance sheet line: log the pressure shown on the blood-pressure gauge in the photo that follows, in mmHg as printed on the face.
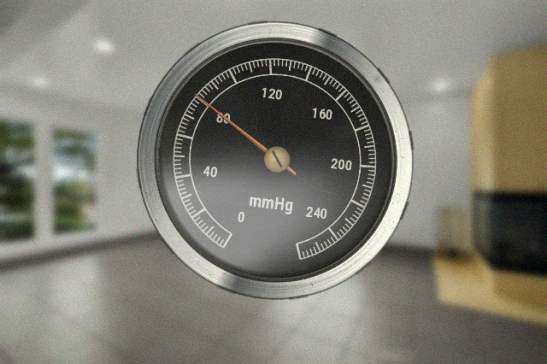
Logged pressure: 80 mmHg
